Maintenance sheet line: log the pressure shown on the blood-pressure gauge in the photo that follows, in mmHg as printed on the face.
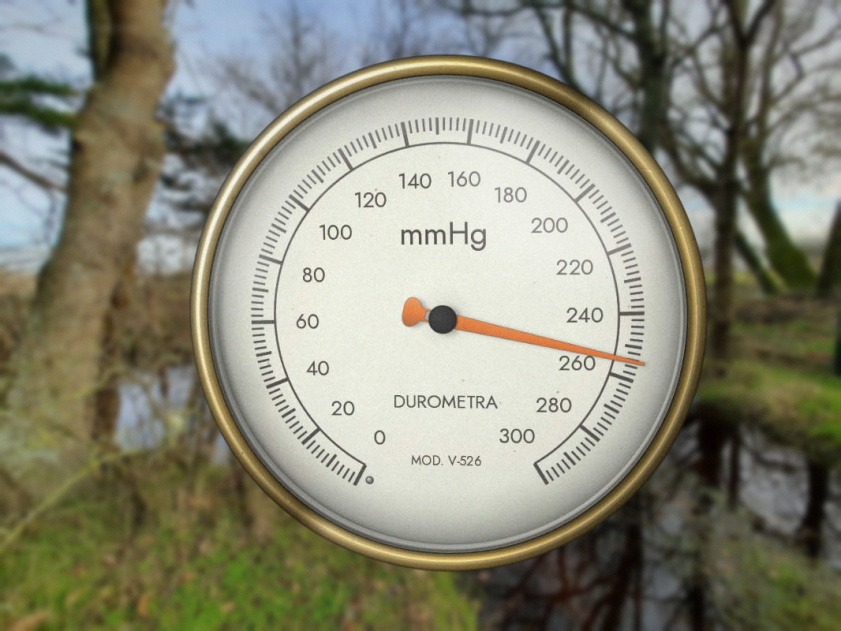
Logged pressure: 254 mmHg
